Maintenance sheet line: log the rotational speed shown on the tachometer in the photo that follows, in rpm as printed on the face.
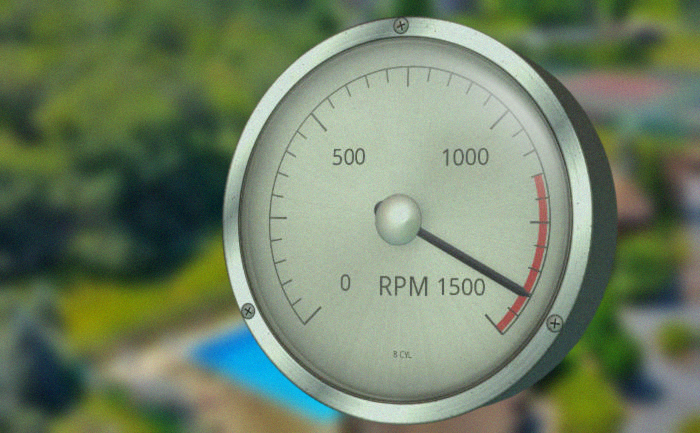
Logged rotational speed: 1400 rpm
